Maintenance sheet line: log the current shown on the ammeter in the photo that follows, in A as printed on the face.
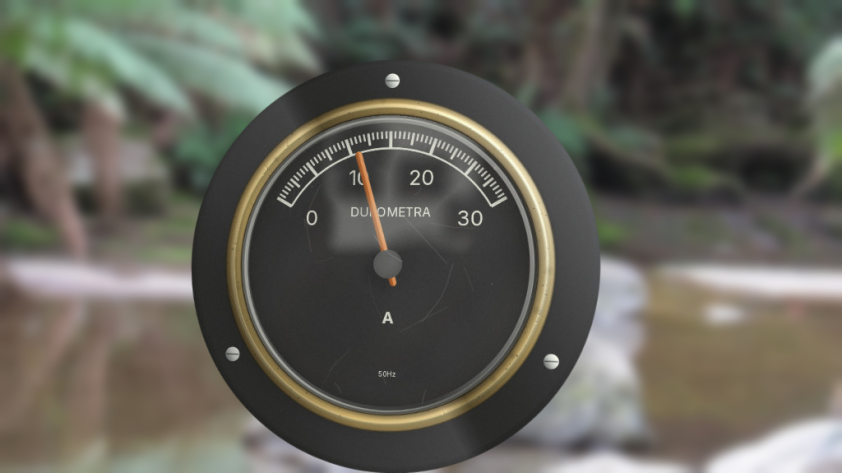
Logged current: 11 A
